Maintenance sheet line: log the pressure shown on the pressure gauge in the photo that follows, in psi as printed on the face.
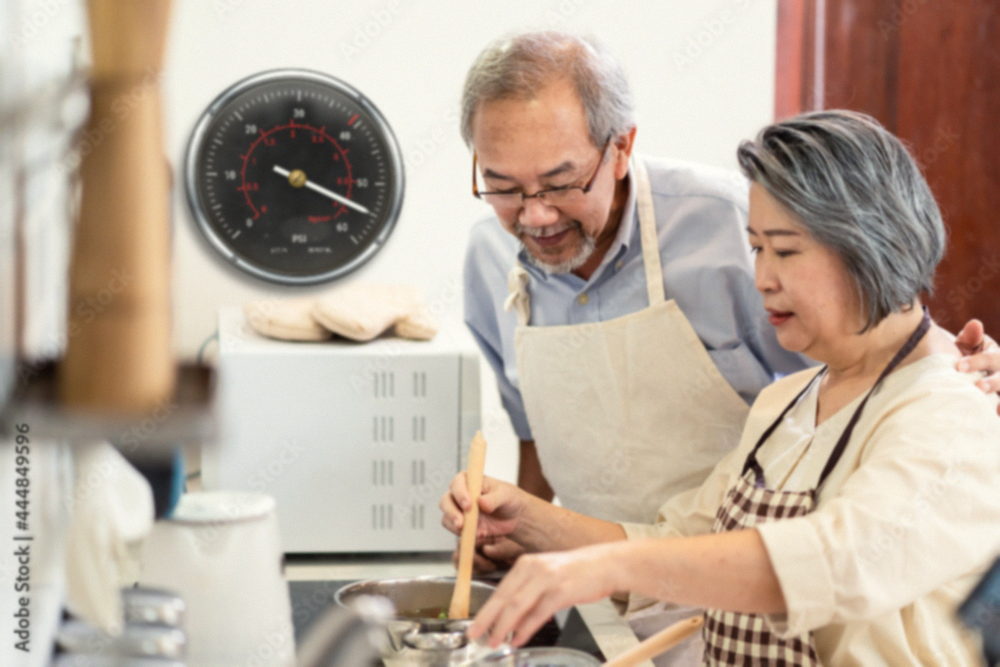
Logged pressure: 55 psi
